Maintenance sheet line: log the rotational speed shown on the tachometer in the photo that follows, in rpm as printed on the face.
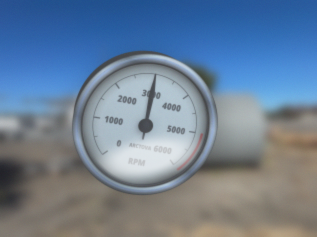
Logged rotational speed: 3000 rpm
